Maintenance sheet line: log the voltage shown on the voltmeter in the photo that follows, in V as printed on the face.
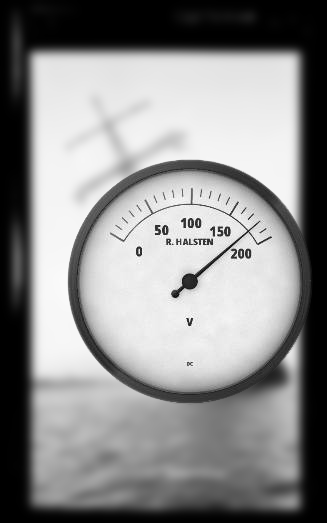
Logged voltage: 180 V
